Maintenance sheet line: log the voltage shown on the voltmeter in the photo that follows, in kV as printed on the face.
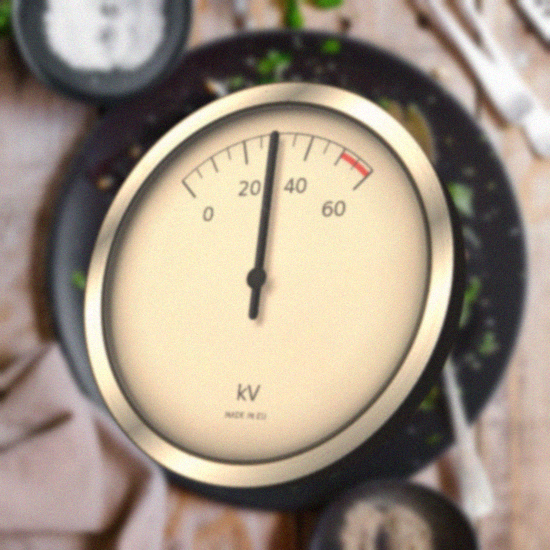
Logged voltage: 30 kV
